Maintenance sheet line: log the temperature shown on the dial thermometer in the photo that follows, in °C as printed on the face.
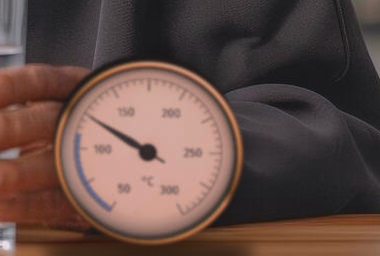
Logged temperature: 125 °C
